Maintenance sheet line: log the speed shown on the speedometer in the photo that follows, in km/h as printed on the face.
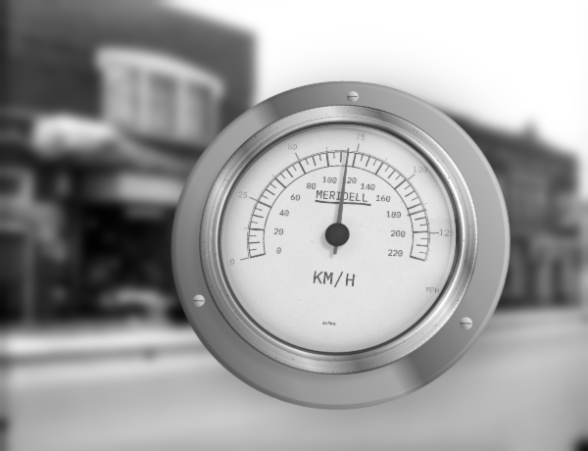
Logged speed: 115 km/h
